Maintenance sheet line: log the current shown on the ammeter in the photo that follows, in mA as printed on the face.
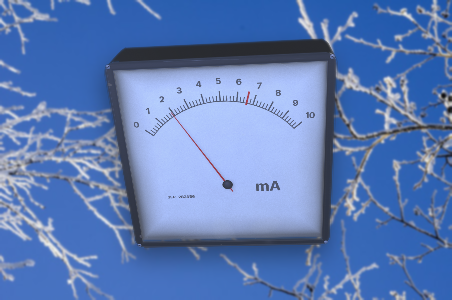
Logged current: 2 mA
